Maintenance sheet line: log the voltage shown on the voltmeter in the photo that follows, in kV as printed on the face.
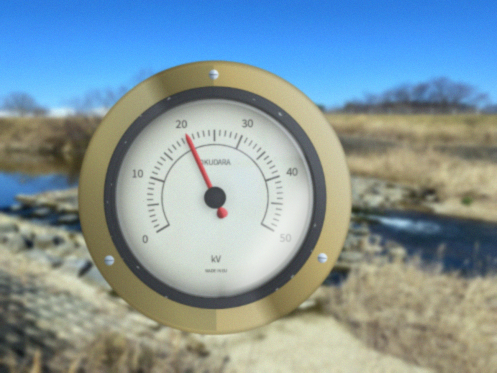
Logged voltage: 20 kV
